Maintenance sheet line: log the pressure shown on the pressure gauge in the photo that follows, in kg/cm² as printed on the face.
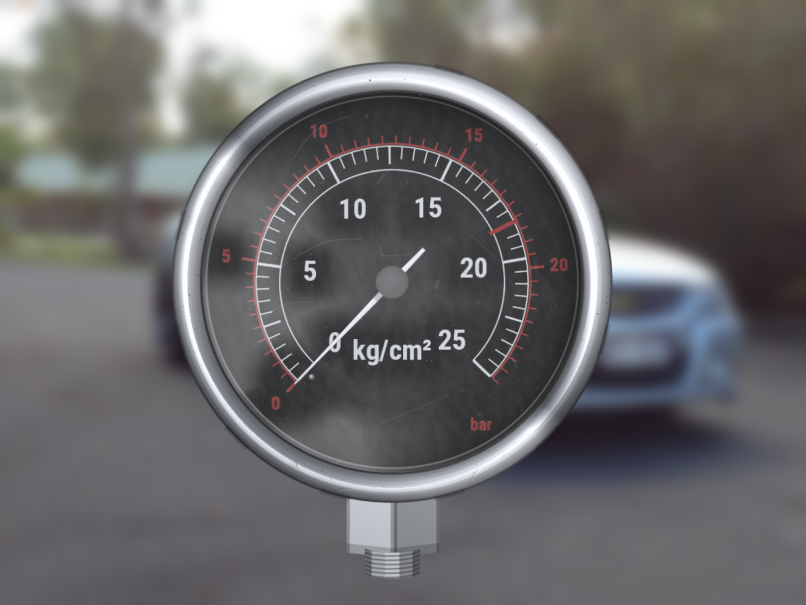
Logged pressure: 0 kg/cm²
